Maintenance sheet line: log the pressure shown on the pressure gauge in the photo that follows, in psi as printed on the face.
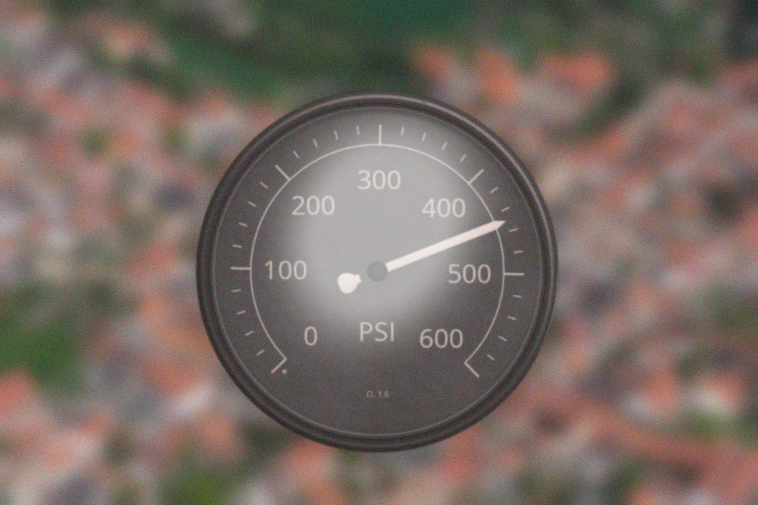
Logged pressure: 450 psi
